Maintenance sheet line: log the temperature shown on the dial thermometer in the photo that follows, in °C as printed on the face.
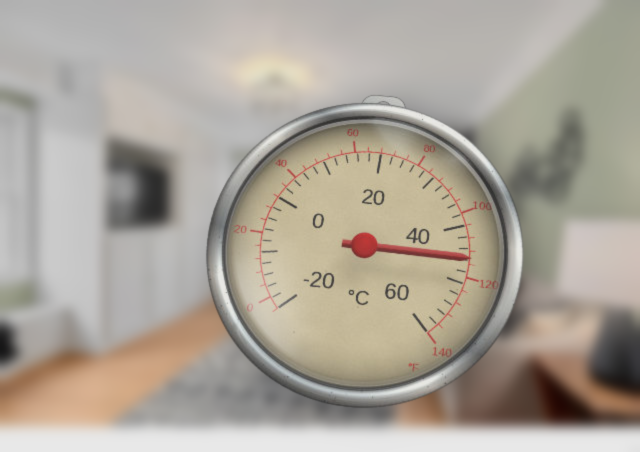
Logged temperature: 46 °C
